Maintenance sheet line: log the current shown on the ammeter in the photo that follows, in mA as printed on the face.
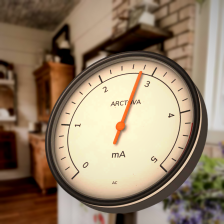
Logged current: 2.8 mA
